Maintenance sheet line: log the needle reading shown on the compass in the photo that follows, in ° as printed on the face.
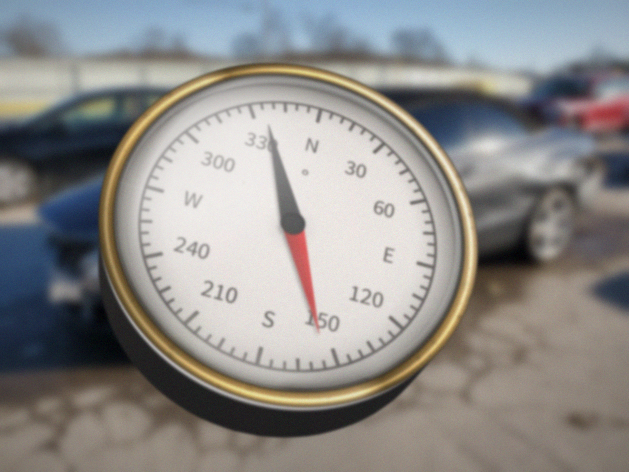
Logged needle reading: 155 °
